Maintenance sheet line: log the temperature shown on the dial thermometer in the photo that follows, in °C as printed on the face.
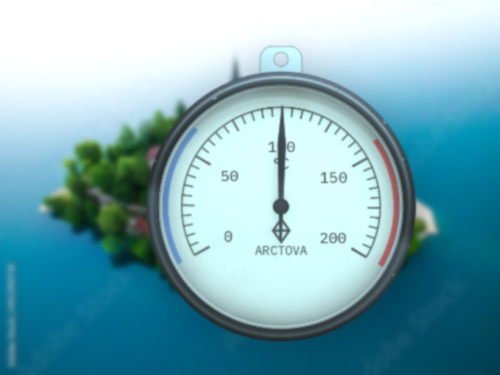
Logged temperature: 100 °C
